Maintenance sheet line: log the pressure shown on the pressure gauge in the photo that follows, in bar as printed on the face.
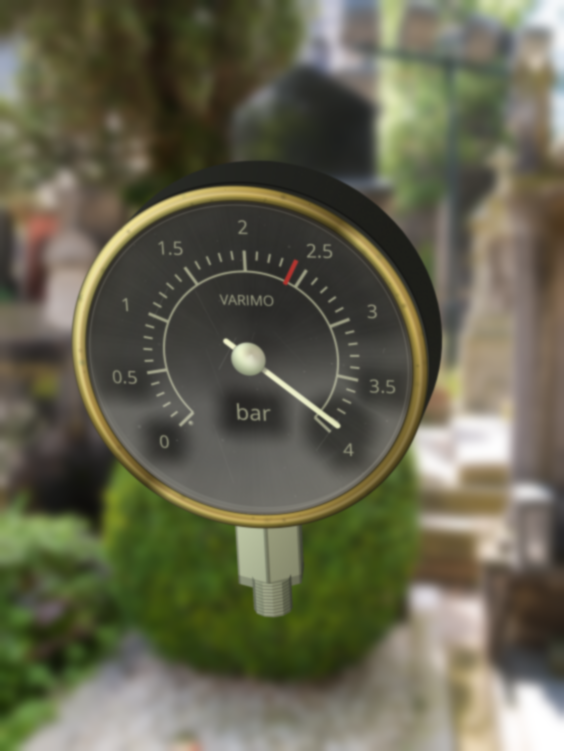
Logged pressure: 3.9 bar
